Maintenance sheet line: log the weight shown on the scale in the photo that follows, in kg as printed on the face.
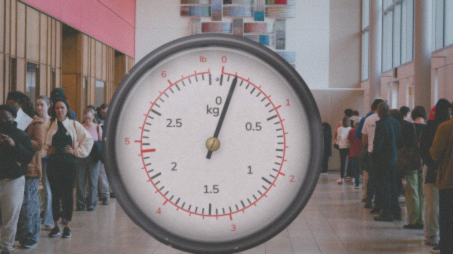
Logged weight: 0.1 kg
